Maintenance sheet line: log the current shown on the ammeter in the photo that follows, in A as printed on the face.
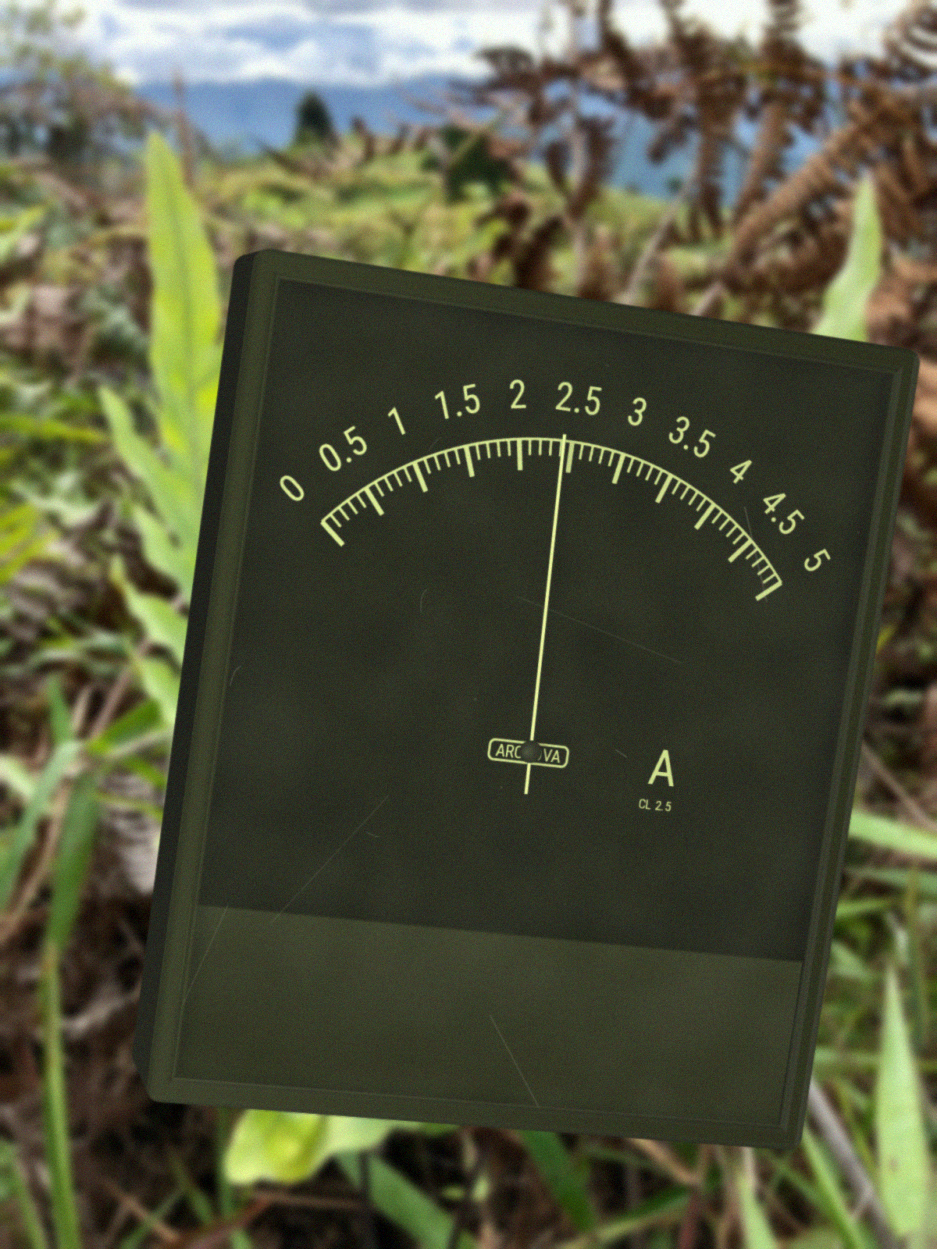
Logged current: 2.4 A
